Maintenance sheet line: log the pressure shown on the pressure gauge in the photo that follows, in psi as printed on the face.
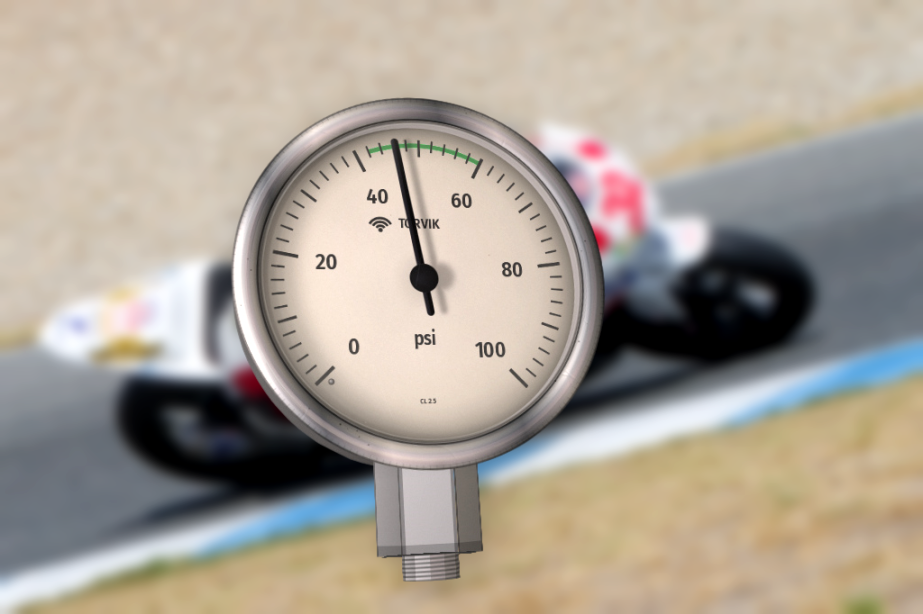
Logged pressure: 46 psi
